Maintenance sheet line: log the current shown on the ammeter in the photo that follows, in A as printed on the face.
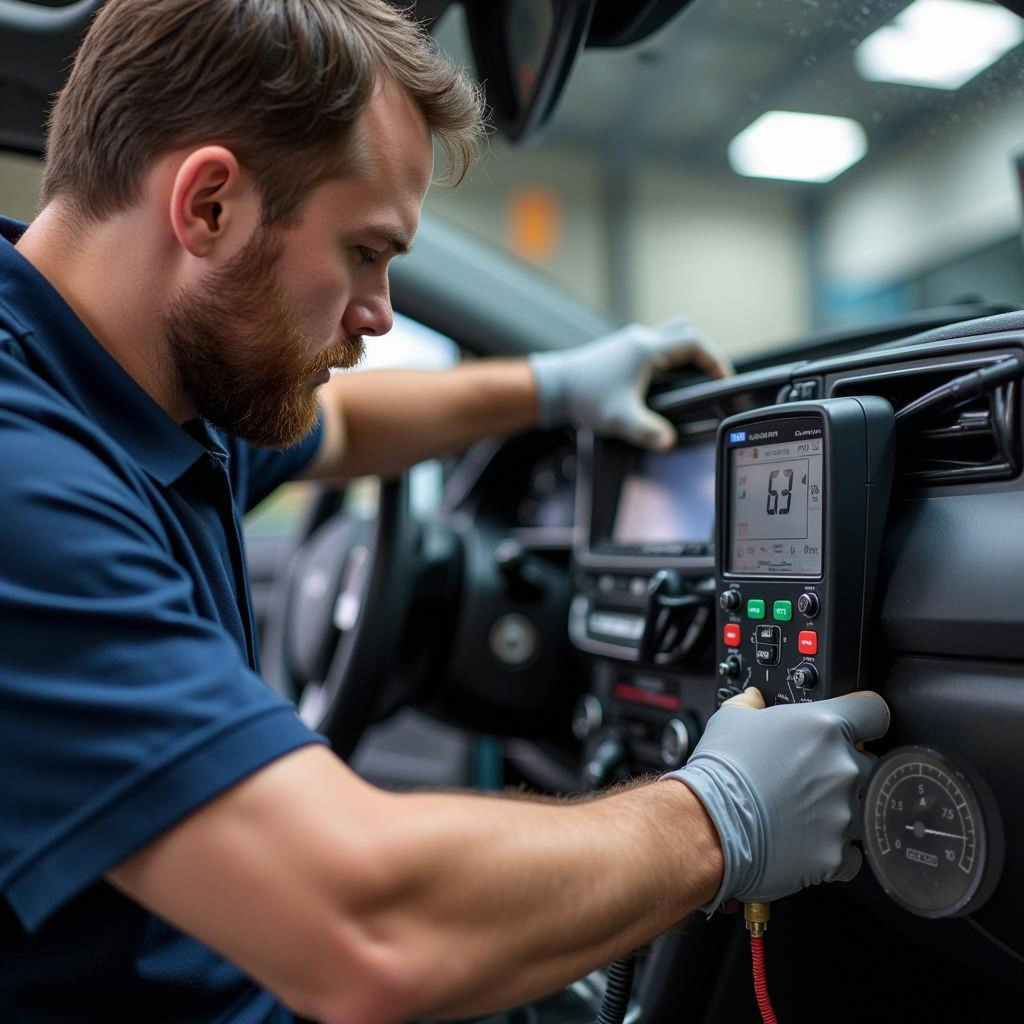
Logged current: 8.75 A
